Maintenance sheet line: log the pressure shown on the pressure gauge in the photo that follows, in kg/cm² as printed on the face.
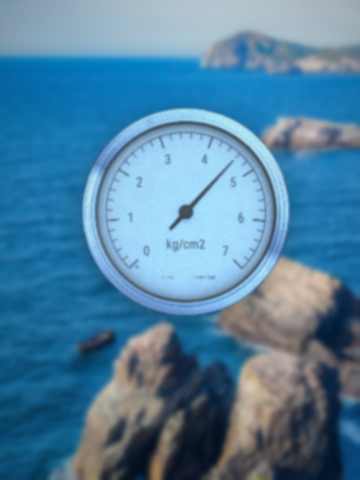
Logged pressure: 4.6 kg/cm²
